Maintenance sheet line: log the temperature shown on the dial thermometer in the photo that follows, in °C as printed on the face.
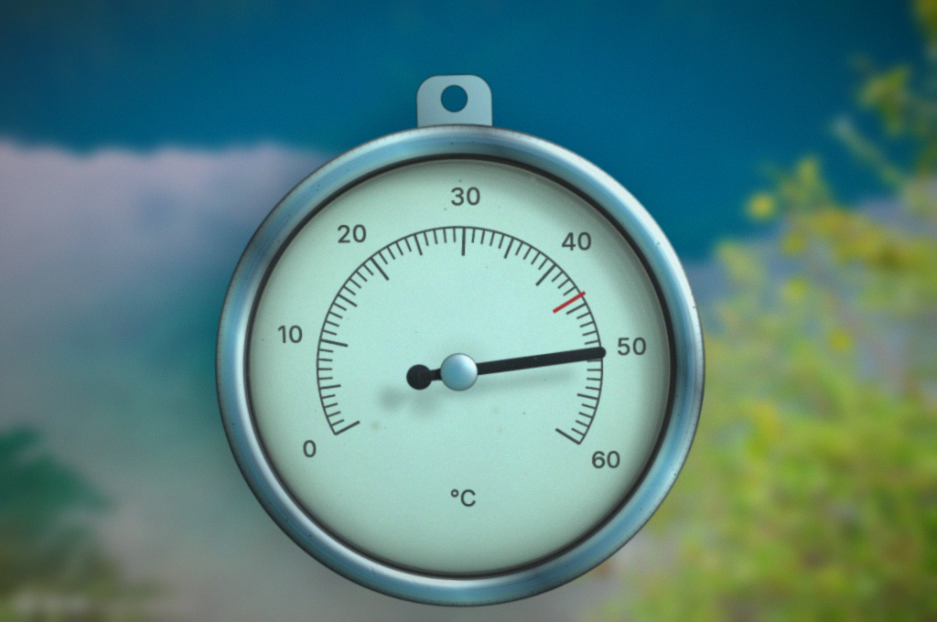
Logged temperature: 50 °C
